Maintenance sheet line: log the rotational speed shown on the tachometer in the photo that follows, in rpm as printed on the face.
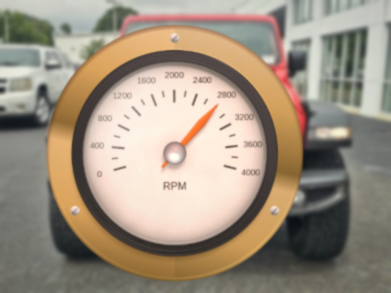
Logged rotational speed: 2800 rpm
